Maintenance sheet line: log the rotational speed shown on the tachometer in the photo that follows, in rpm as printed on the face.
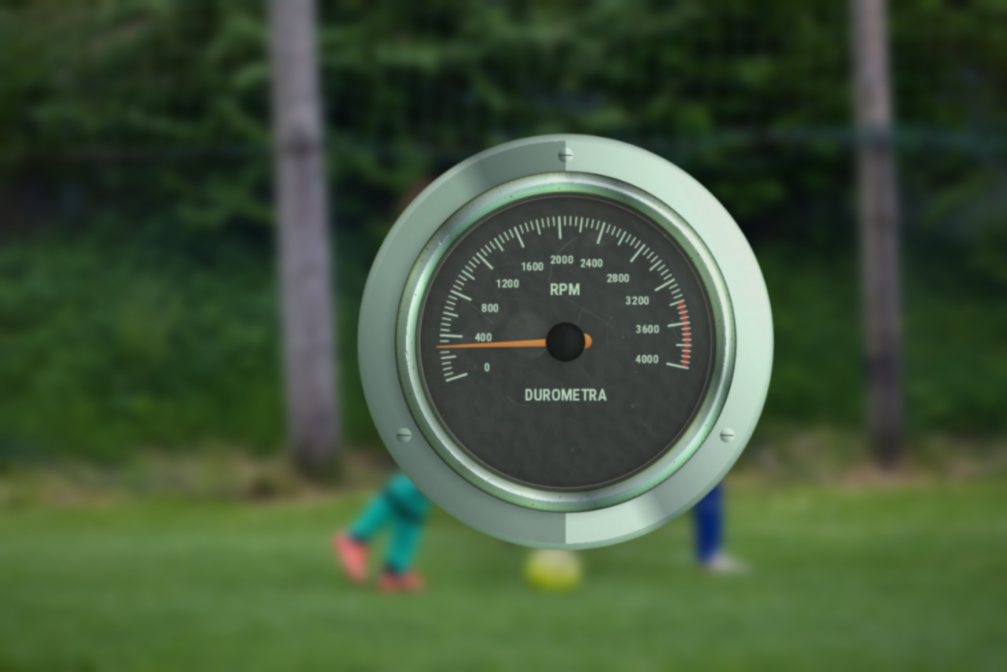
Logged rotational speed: 300 rpm
